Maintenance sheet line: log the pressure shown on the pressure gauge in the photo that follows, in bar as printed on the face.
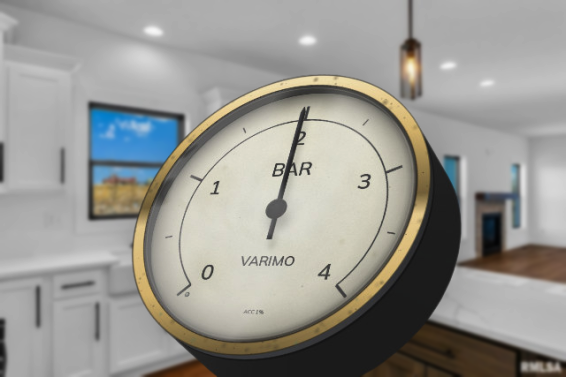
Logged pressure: 2 bar
